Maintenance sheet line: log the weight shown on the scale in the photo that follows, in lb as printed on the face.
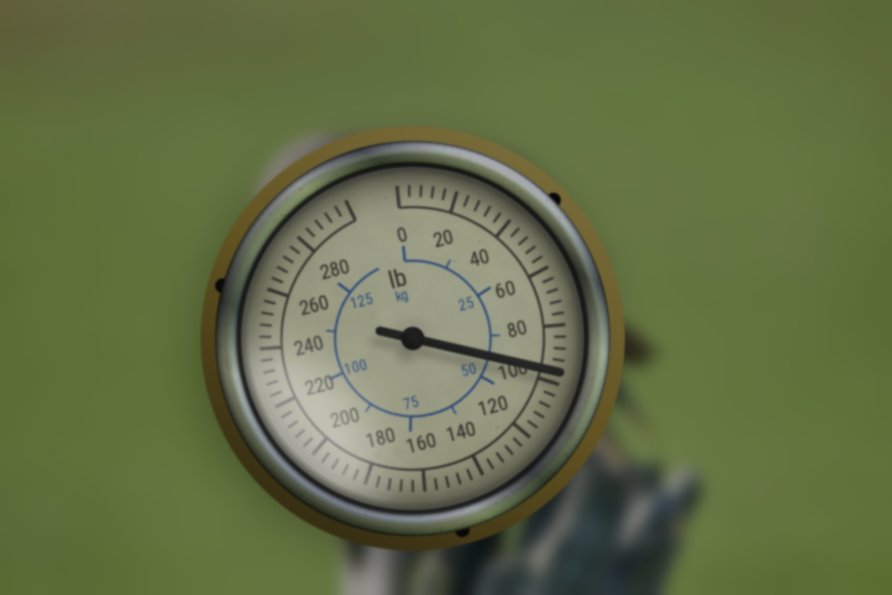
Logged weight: 96 lb
